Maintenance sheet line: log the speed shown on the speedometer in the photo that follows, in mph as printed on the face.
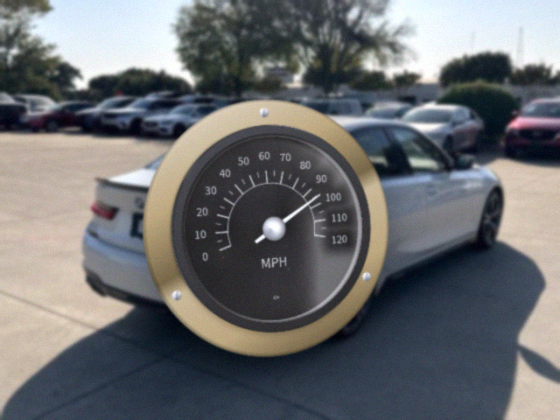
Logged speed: 95 mph
